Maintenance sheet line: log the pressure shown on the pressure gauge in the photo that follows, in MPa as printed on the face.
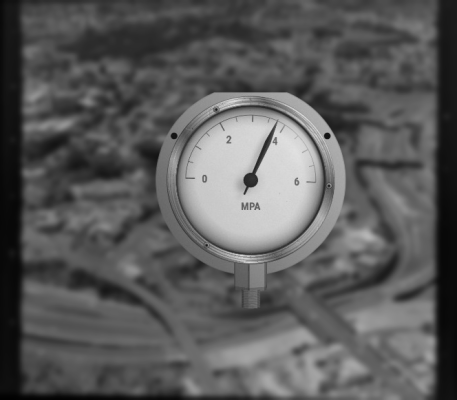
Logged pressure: 3.75 MPa
